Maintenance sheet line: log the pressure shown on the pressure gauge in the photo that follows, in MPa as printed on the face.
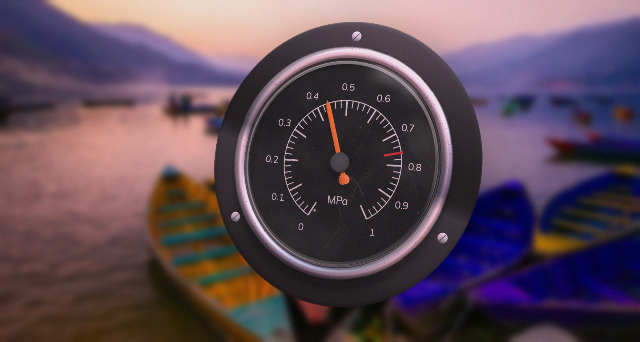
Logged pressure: 0.44 MPa
